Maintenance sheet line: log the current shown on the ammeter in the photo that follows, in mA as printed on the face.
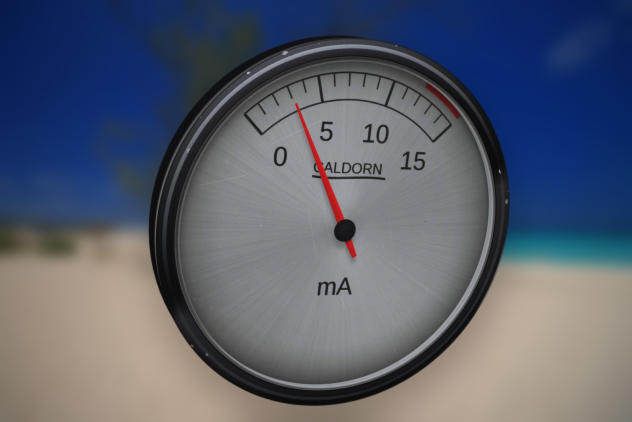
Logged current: 3 mA
